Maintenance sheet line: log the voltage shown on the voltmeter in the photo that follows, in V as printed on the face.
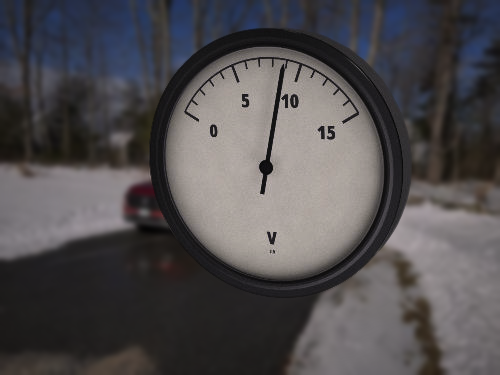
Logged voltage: 9 V
